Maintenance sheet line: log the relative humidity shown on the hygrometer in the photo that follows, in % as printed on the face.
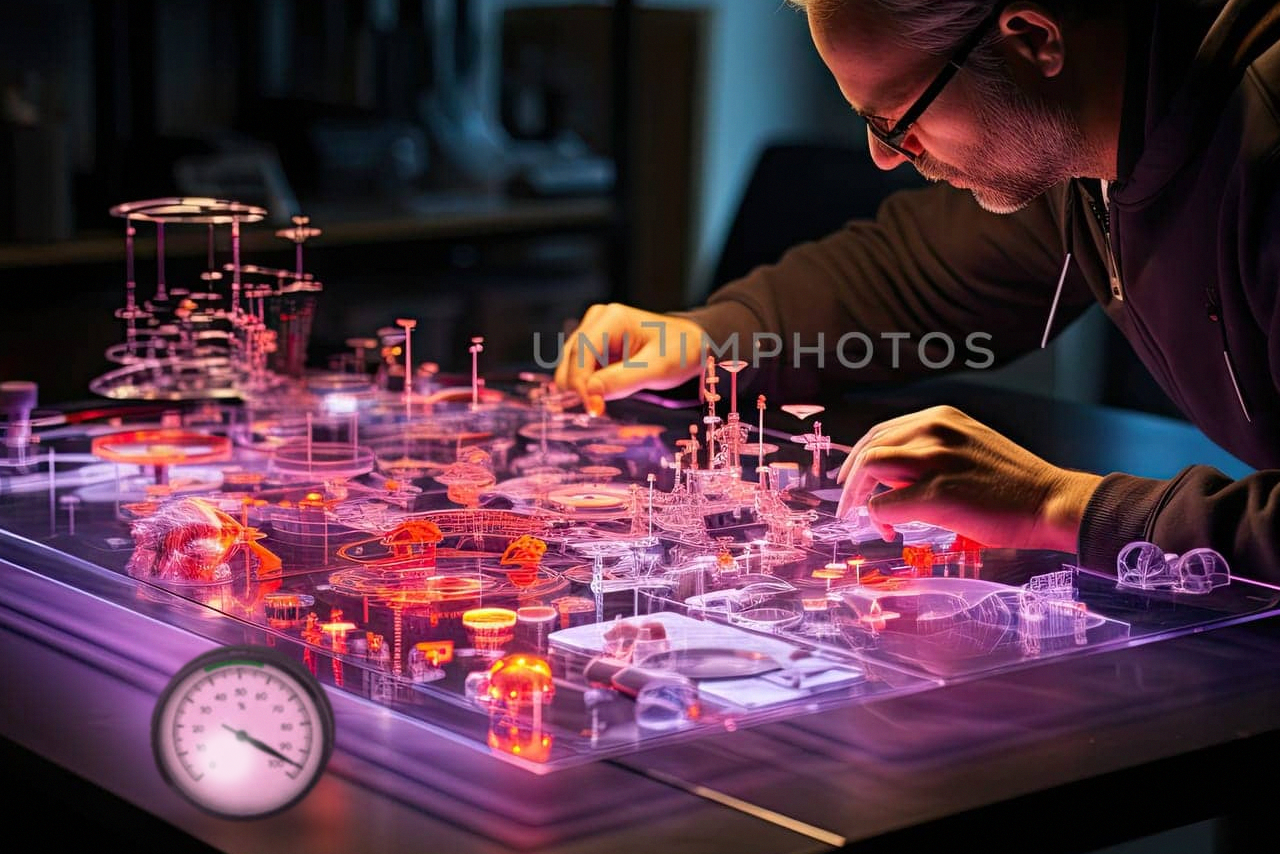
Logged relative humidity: 95 %
